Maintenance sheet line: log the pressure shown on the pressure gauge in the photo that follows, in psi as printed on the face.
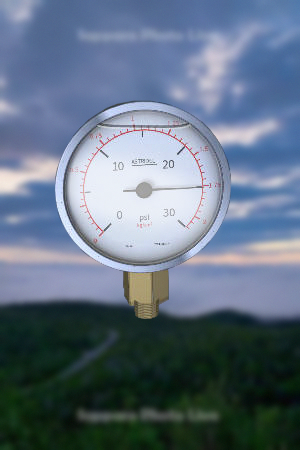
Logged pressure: 25 psi
